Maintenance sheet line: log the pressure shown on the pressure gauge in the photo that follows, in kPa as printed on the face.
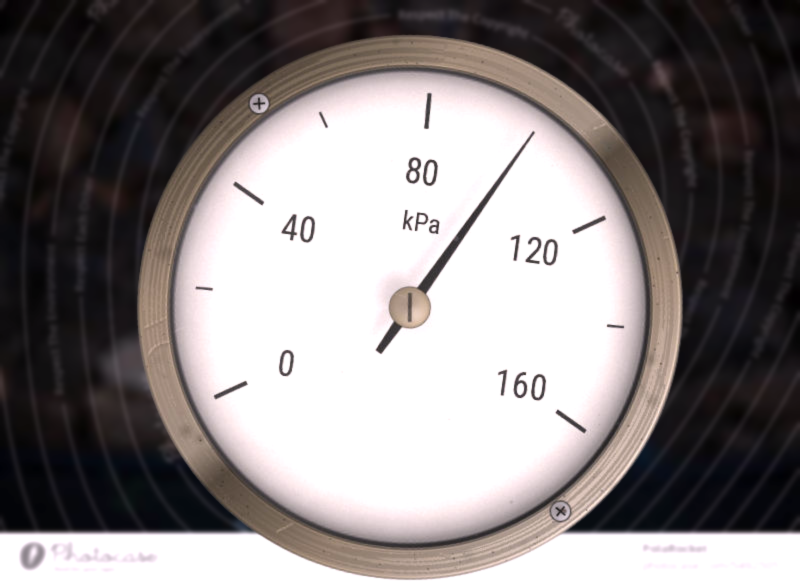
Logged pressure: 100 kPa
